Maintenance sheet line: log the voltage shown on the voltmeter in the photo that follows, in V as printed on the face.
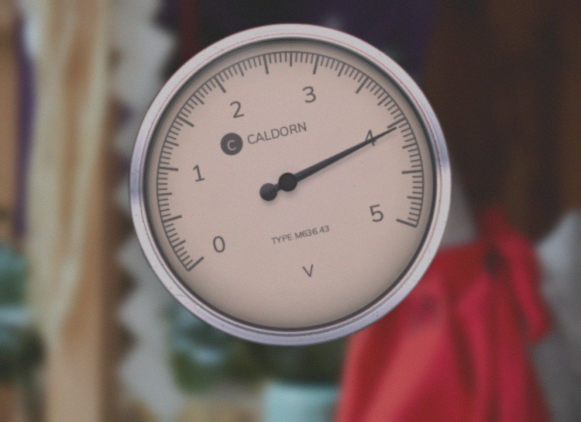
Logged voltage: 4.05 V
